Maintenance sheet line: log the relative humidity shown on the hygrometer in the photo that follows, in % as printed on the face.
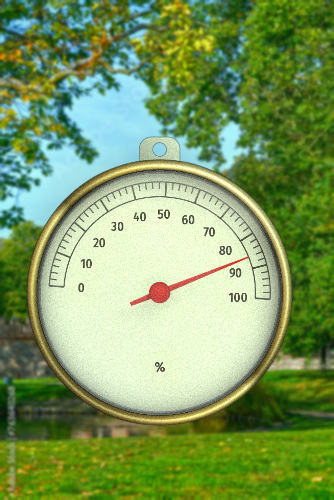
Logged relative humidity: 86 %
